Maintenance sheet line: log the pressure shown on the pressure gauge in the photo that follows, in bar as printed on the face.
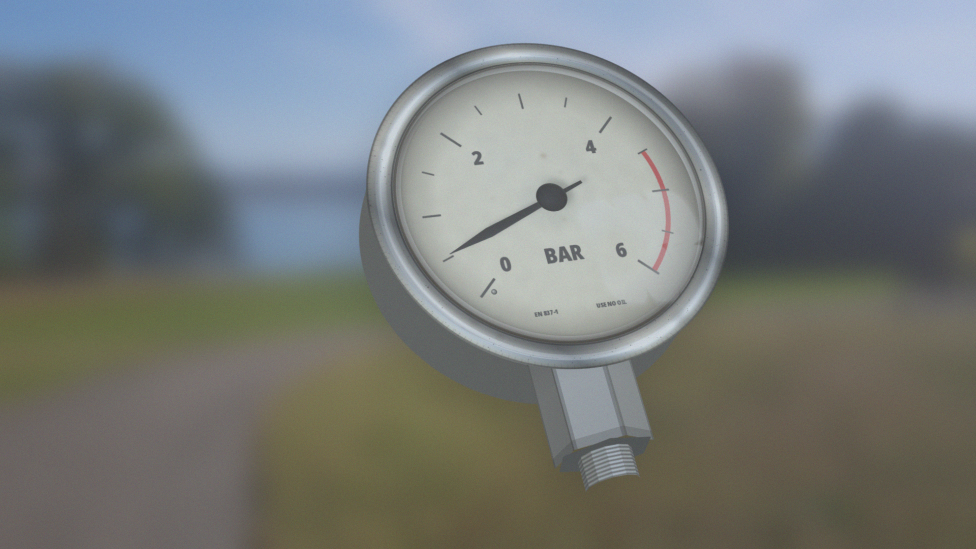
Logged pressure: 0.5 bar
